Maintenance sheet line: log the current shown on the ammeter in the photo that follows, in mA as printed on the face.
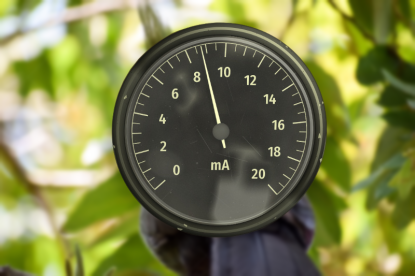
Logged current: 8.75 mA
